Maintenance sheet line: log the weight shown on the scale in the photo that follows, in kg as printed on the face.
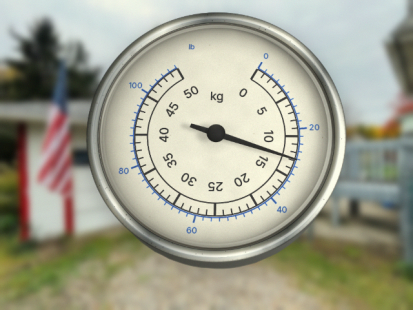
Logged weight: 13 kg
